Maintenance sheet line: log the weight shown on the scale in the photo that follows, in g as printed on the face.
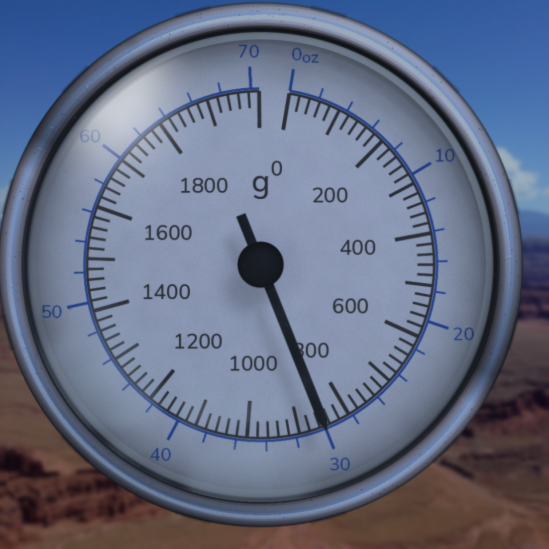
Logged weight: 850 g
